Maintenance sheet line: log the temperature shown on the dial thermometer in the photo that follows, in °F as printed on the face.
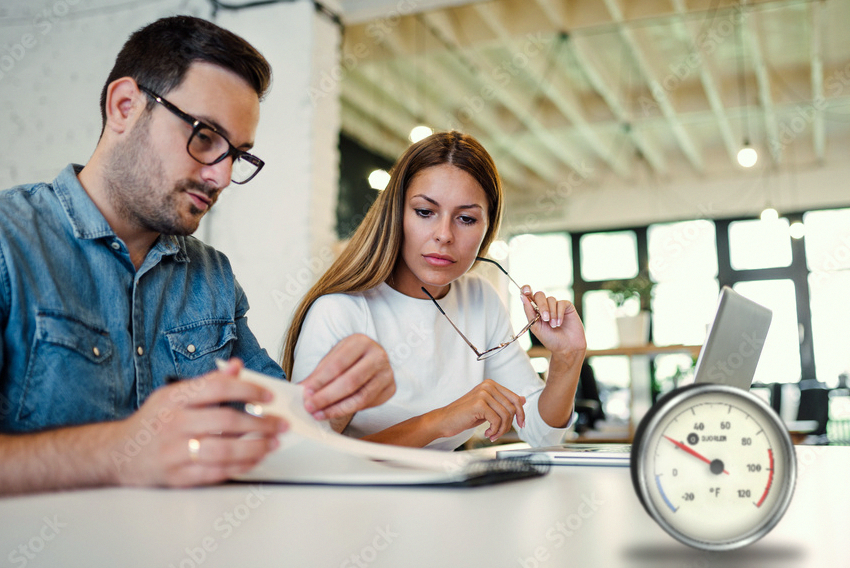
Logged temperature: 20 °F
